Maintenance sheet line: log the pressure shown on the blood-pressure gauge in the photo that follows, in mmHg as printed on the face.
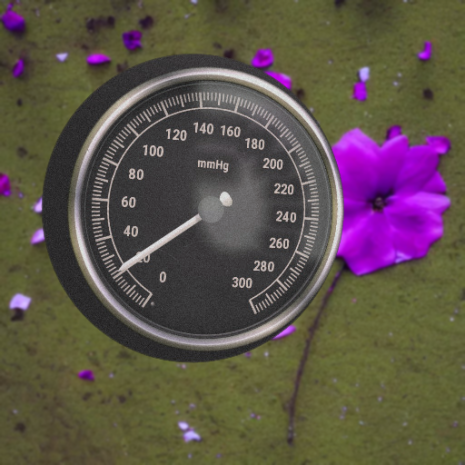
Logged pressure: 22 mmHg
